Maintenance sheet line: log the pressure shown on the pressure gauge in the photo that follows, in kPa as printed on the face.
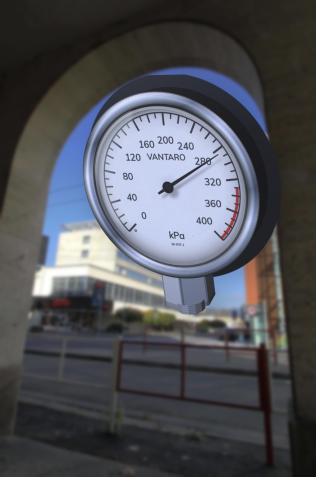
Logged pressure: 285 kPa
